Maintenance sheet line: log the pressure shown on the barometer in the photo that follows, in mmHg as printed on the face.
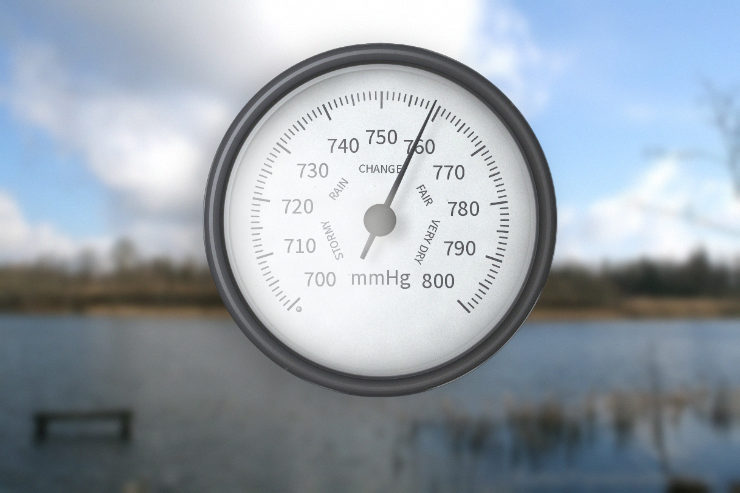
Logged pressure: 759 mmHg
